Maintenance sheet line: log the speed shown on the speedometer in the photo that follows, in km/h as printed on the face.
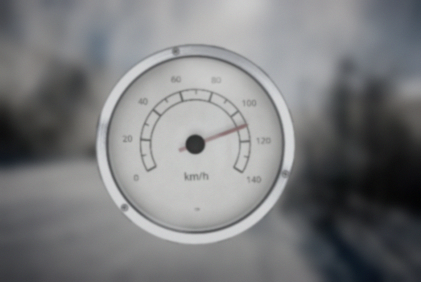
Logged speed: 110 km/h
